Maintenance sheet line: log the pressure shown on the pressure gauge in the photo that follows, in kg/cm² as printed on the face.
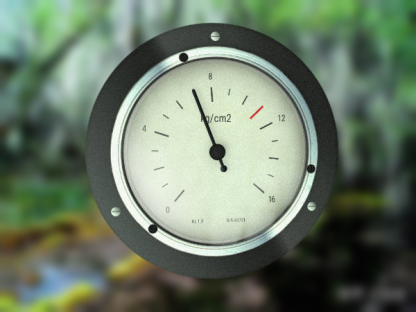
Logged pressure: 7 kg/cm²
